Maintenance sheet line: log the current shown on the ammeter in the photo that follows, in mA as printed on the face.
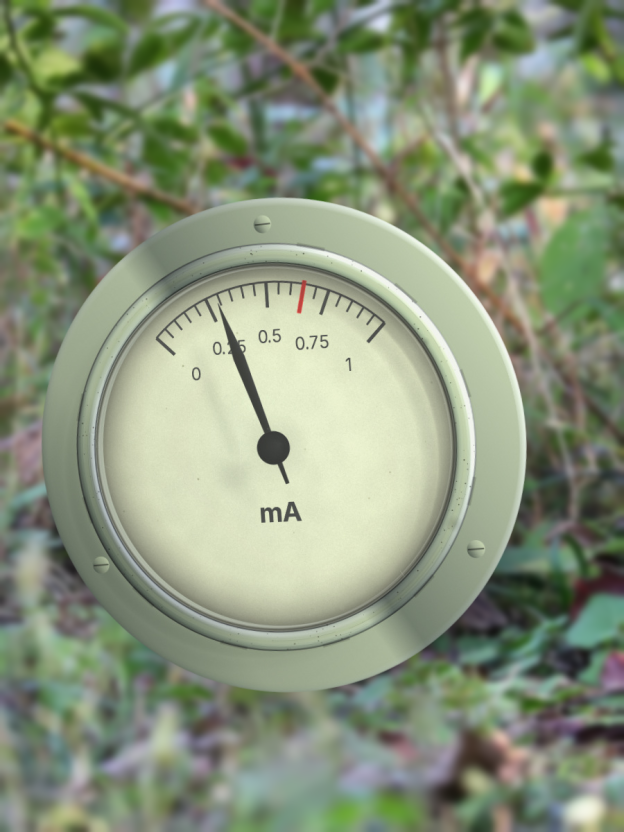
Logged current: 0.3 mA
